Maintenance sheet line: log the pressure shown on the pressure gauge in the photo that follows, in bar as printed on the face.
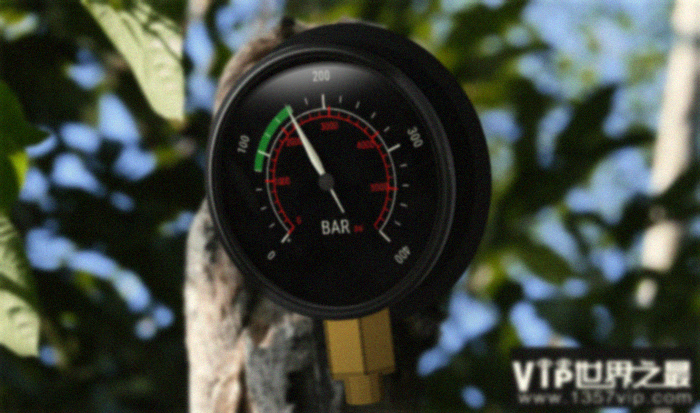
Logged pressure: 160 bar
